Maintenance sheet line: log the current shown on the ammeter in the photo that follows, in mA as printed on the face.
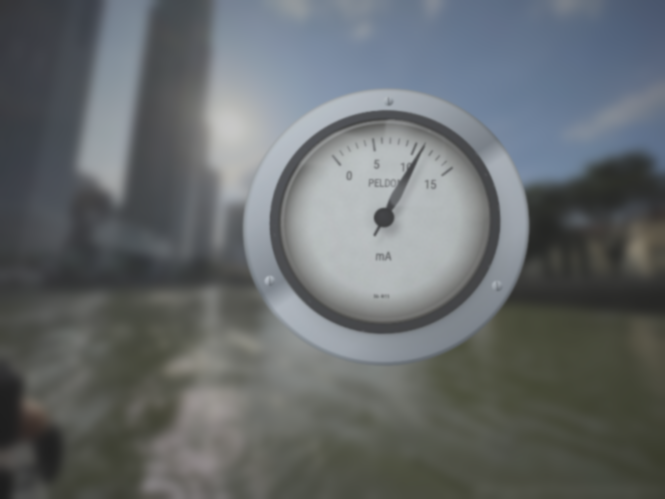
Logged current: 11 mA
